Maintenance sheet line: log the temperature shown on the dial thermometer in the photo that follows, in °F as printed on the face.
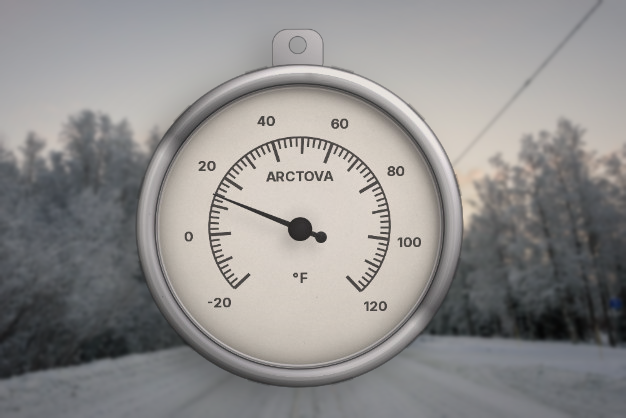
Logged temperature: 14 °F
